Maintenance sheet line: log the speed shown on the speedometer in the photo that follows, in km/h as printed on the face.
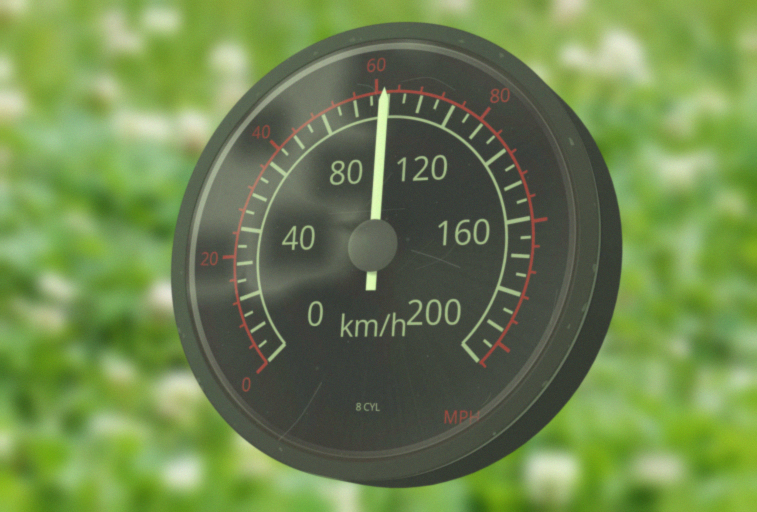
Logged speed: 100 km/h
